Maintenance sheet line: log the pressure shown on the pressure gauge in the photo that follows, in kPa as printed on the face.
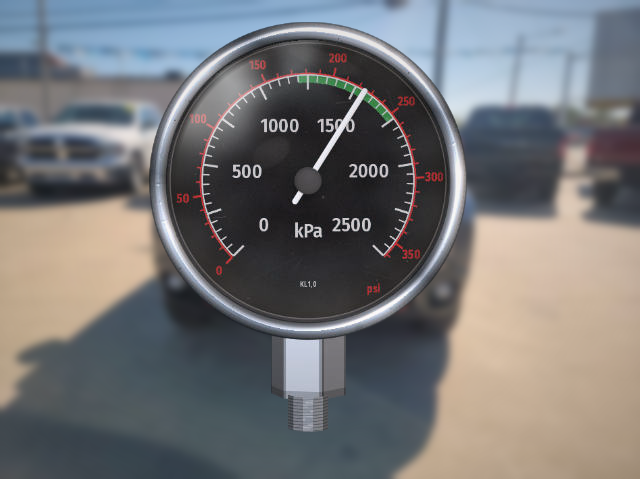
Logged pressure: 1550 kPa
